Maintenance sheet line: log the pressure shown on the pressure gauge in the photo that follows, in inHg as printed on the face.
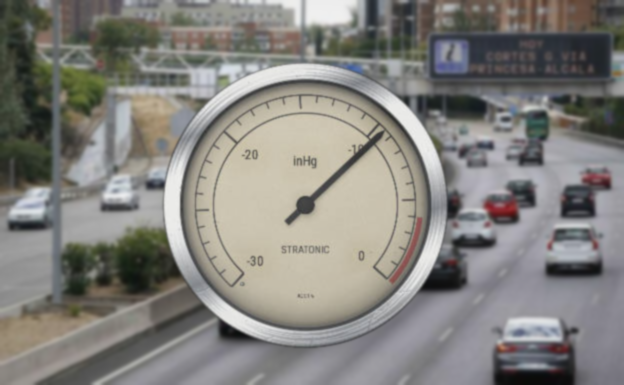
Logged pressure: -9.5 inHg
